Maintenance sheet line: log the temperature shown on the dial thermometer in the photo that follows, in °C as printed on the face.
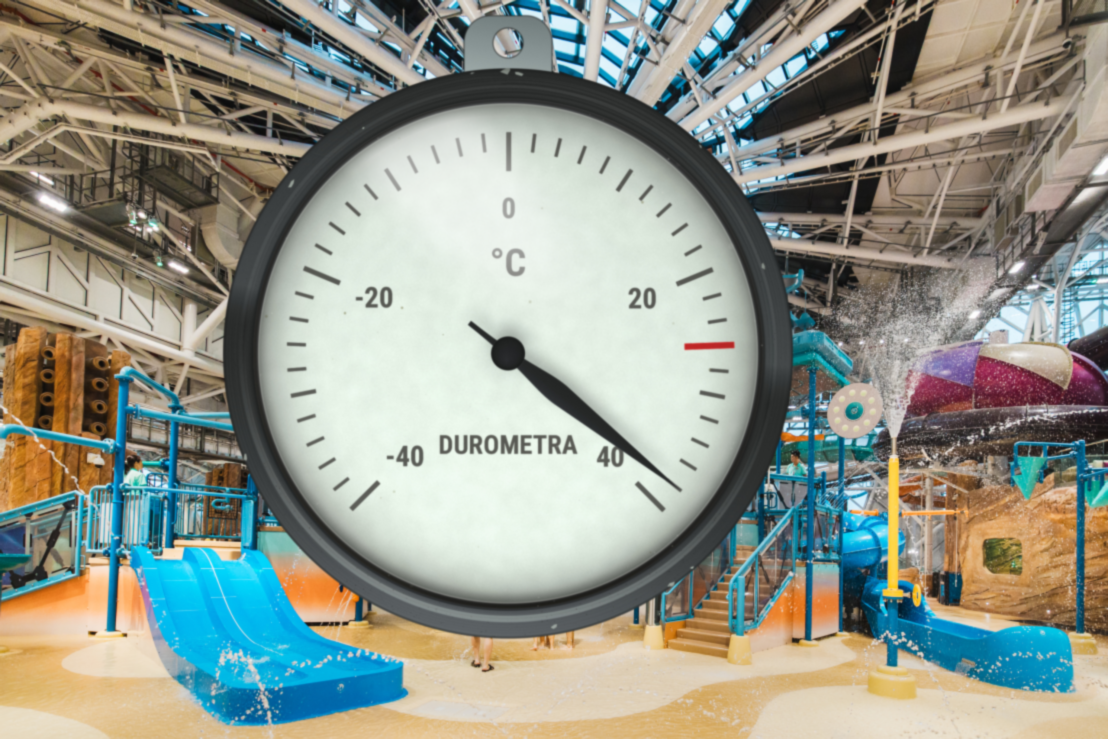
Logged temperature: 38 °C
